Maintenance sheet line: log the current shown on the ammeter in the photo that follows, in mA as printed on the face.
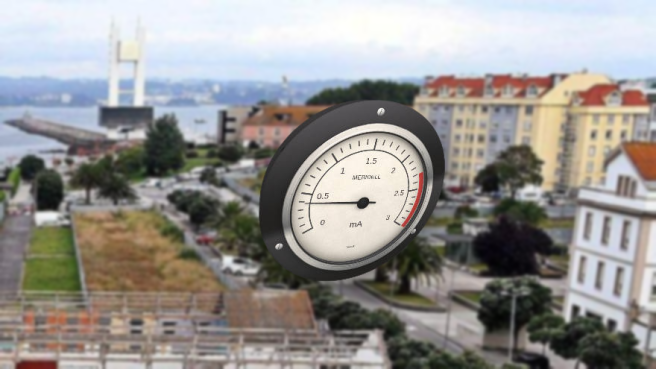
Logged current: 0.4 mA
